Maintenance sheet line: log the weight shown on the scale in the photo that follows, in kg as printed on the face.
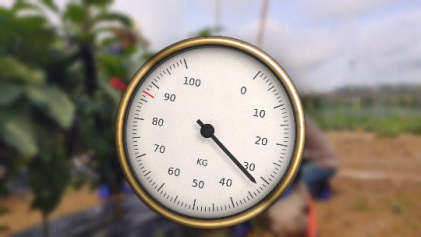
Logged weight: 32 kg
